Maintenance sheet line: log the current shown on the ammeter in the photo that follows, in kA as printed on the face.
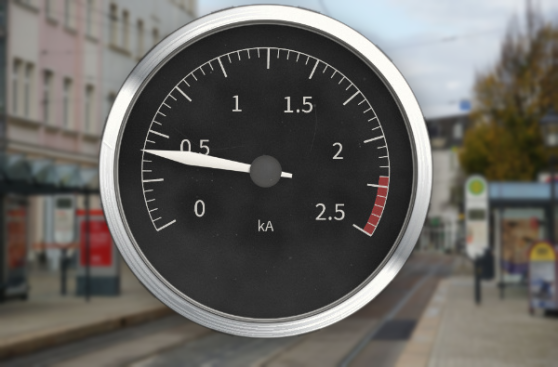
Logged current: 0.4 kA
